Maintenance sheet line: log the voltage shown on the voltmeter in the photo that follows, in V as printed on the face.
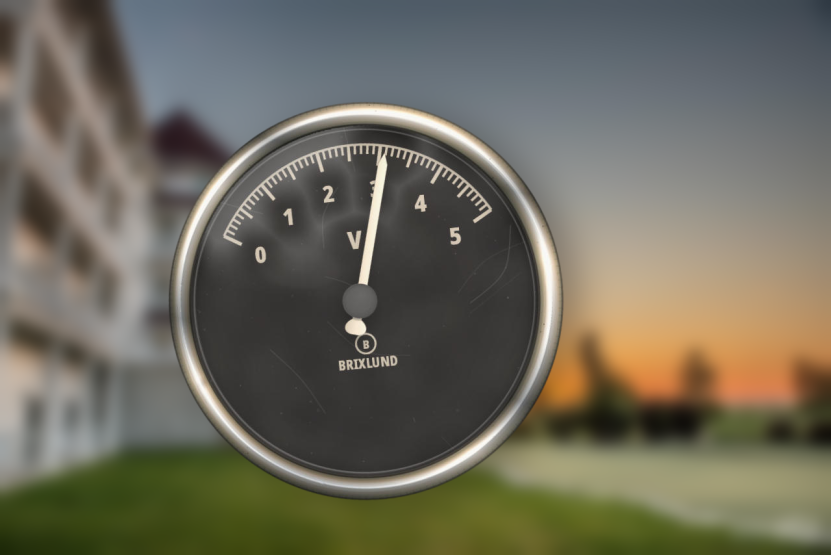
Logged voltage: 3.1 V
